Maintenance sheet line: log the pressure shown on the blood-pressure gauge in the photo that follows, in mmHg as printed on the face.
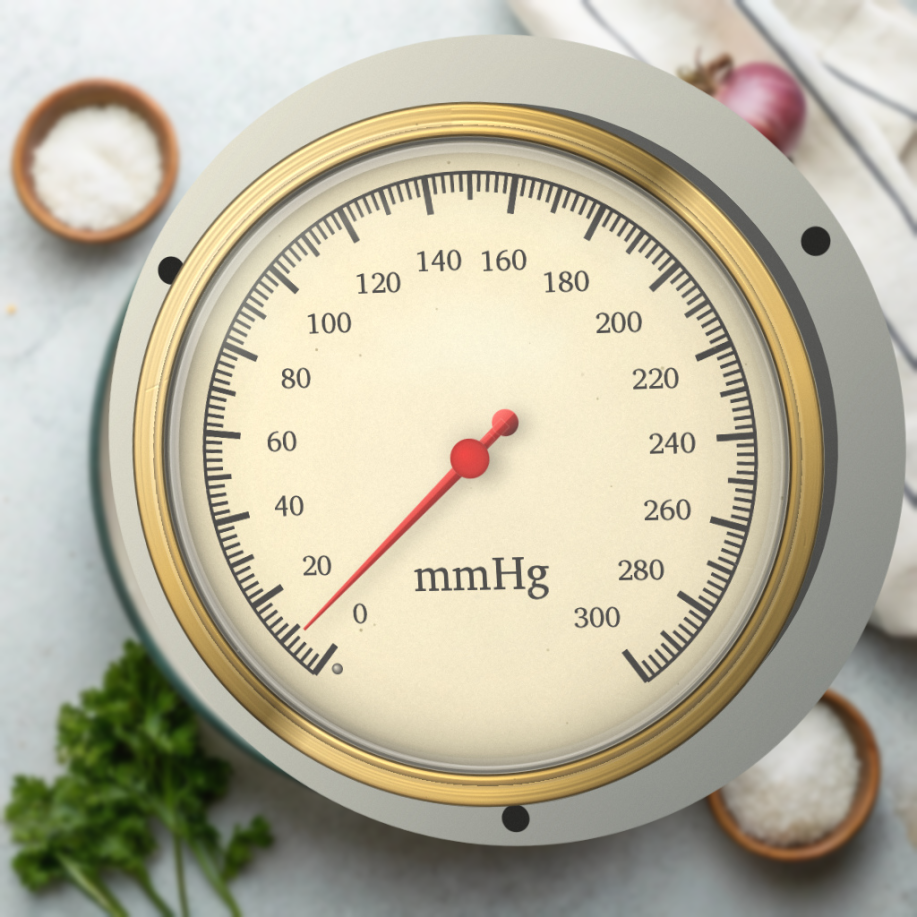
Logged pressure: 8 mmHg
